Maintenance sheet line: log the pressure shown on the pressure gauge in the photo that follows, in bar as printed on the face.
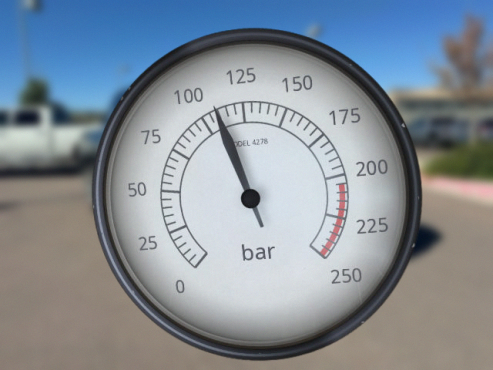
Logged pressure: 110 bar
